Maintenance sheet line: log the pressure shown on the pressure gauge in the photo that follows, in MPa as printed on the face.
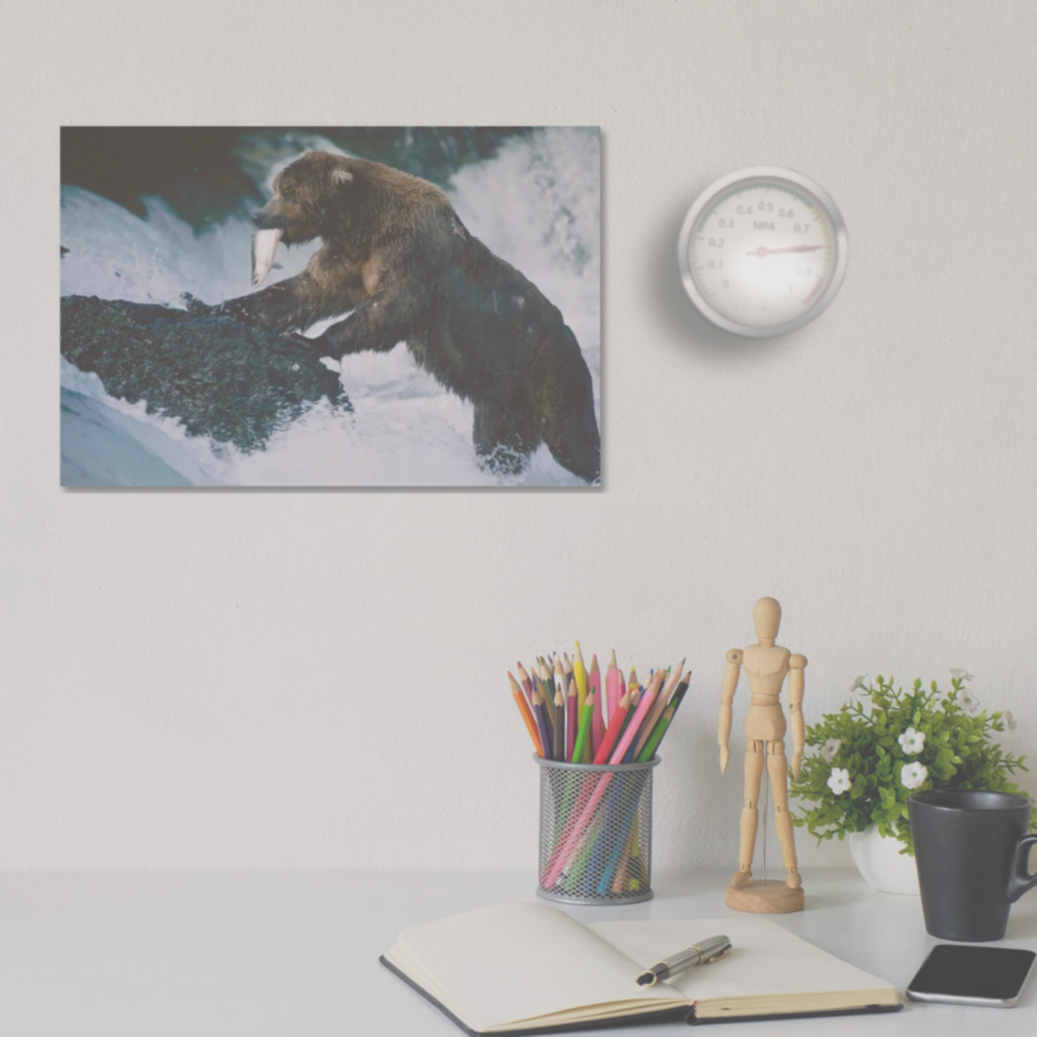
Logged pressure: 0.8 MPa
